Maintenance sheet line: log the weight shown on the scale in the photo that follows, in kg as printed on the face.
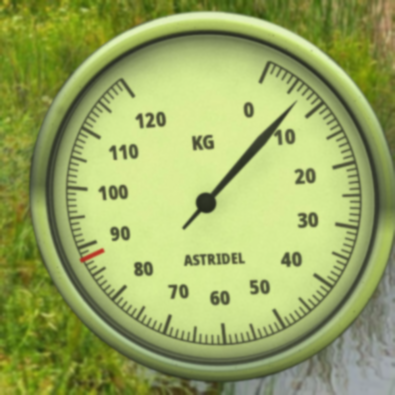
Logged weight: 7 kg
